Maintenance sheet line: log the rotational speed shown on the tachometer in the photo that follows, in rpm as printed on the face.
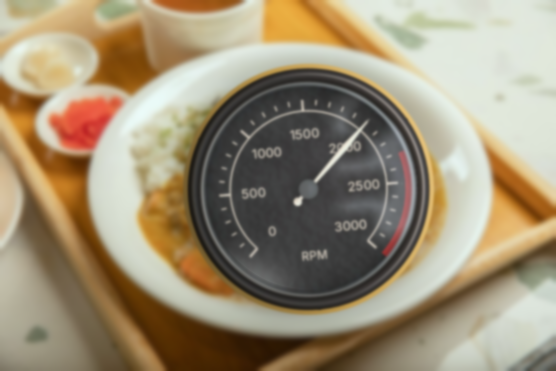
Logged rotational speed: 2000 rpm
